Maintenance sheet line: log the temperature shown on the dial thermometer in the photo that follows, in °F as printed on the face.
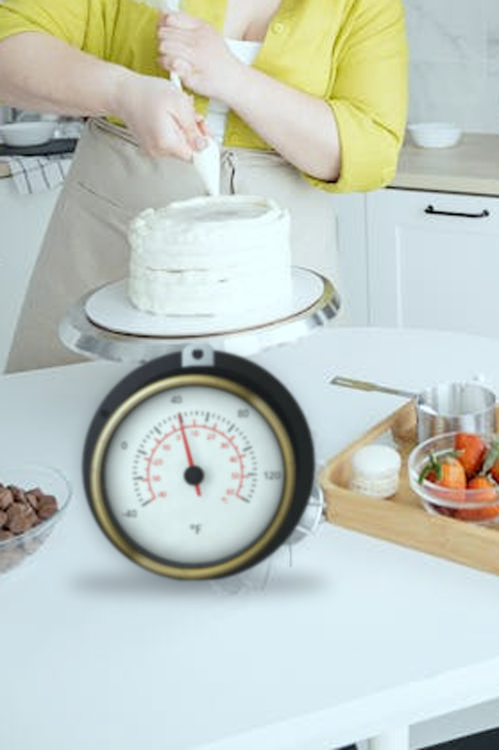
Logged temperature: 40 °F
